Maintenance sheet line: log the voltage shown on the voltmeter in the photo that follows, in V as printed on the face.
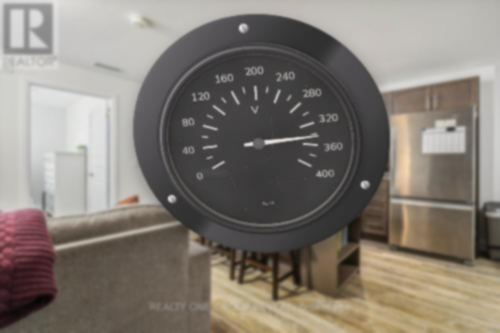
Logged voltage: 340 V
